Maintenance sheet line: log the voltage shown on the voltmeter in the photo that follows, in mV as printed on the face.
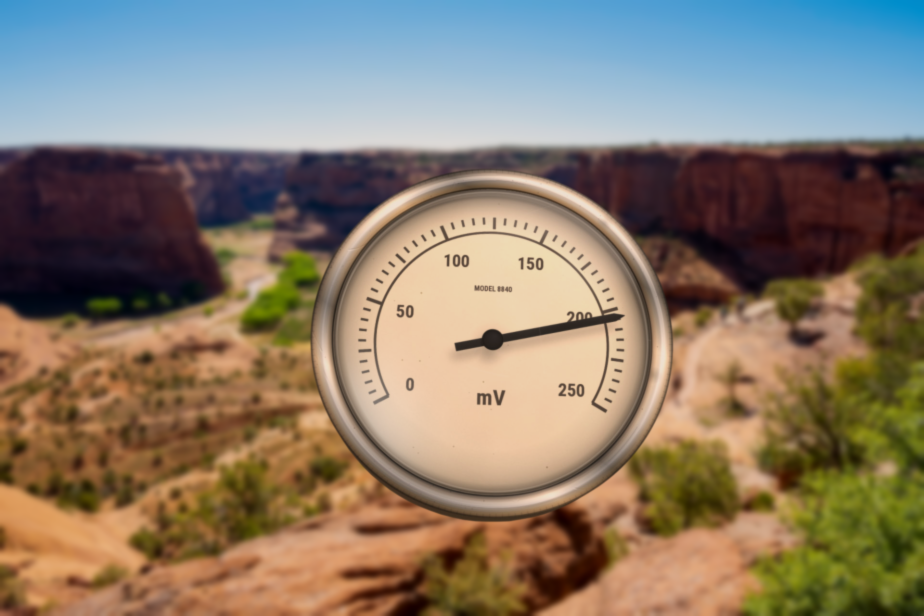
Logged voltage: 205 mV
